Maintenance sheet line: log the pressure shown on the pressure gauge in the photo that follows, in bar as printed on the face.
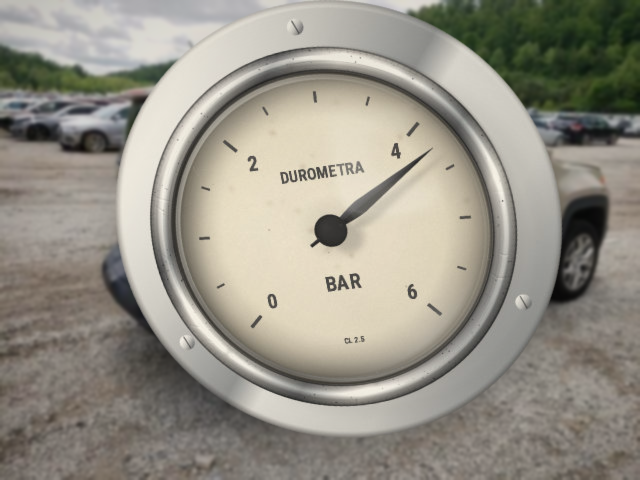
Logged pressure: 4.25 bar
